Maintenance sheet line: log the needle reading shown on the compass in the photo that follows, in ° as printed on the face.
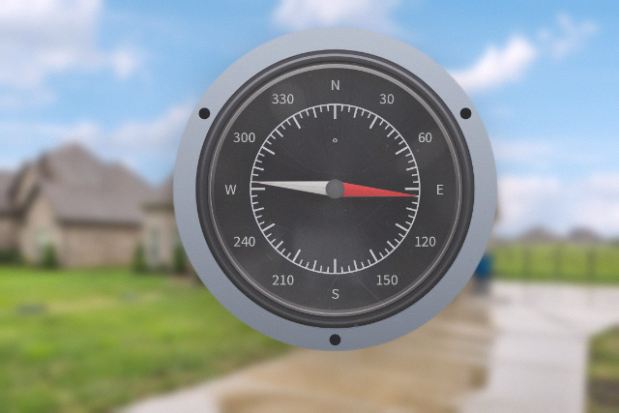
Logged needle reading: 95 °
